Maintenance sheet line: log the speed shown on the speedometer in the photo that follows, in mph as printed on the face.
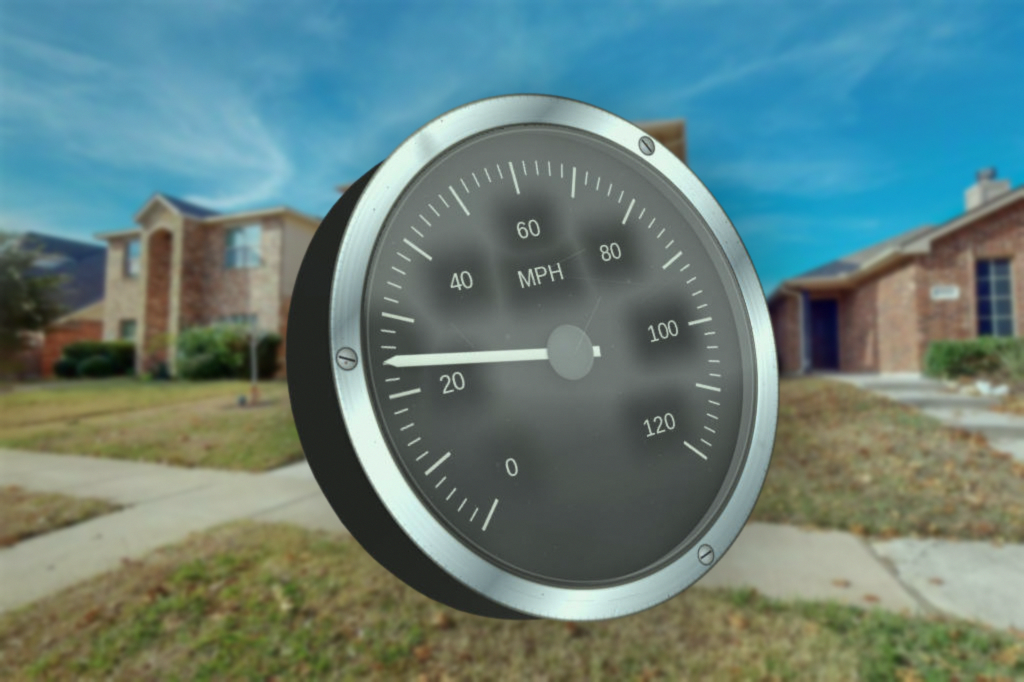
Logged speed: 24 mph
